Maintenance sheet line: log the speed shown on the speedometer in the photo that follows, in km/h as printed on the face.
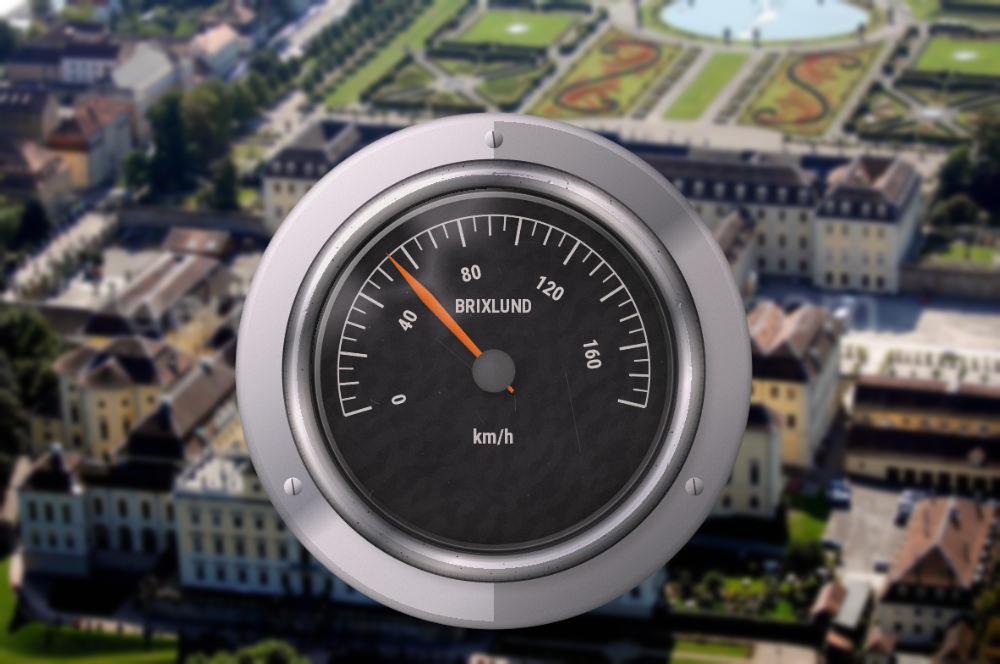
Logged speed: 55 km/h
